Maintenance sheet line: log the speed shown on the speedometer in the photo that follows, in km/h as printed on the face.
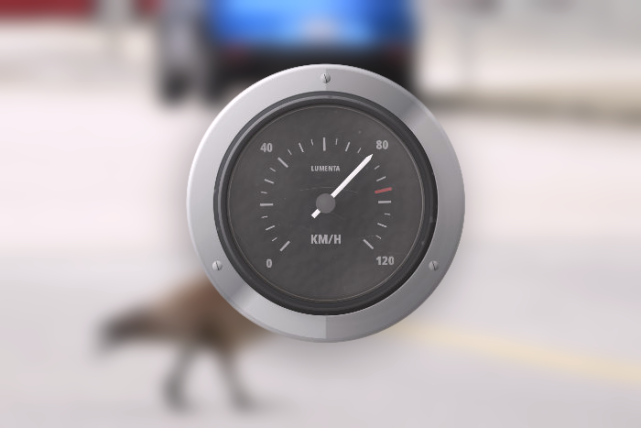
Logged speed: 80 km/h
